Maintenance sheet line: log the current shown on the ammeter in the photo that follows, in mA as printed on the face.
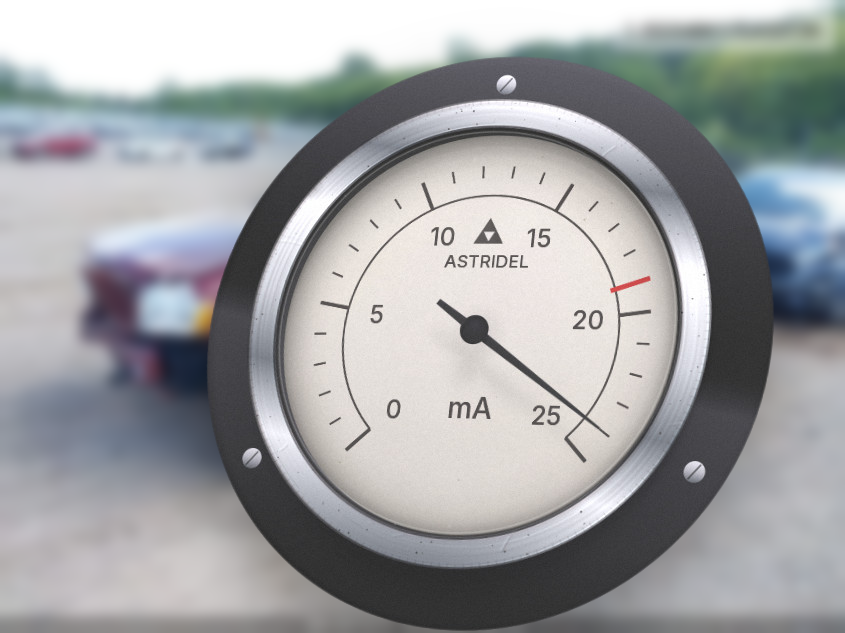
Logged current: 24 mA
